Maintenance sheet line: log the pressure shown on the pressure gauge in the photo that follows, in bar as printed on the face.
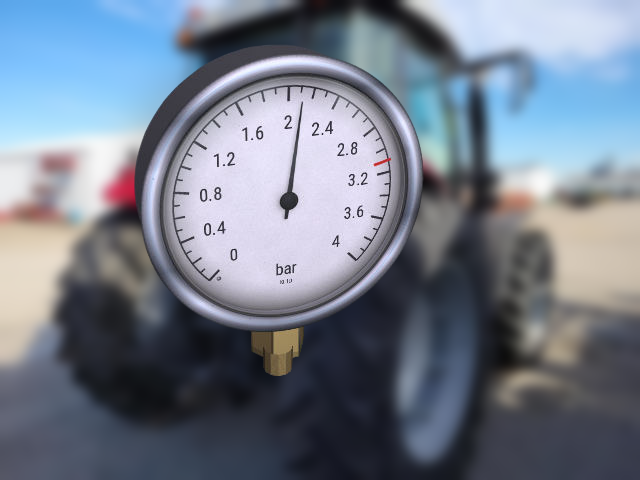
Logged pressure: 2.1 bar
